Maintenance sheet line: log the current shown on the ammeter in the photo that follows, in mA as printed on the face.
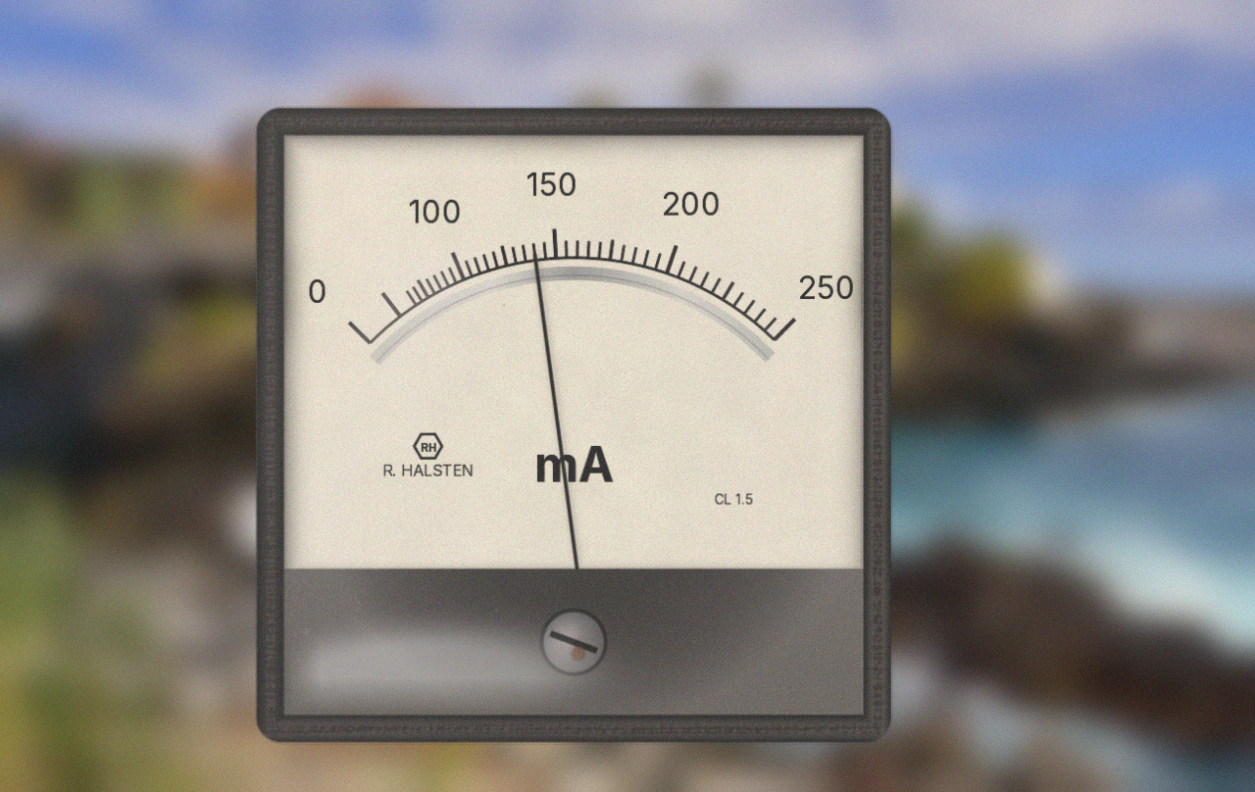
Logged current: 140 mA
